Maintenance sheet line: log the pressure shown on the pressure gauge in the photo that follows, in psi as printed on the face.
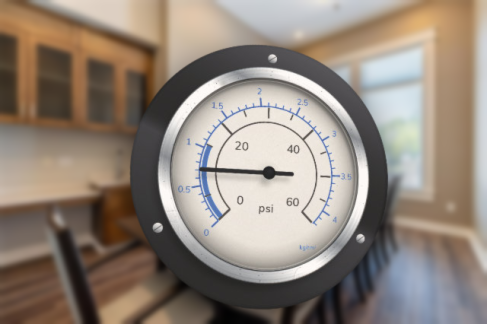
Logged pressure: 10 psi
